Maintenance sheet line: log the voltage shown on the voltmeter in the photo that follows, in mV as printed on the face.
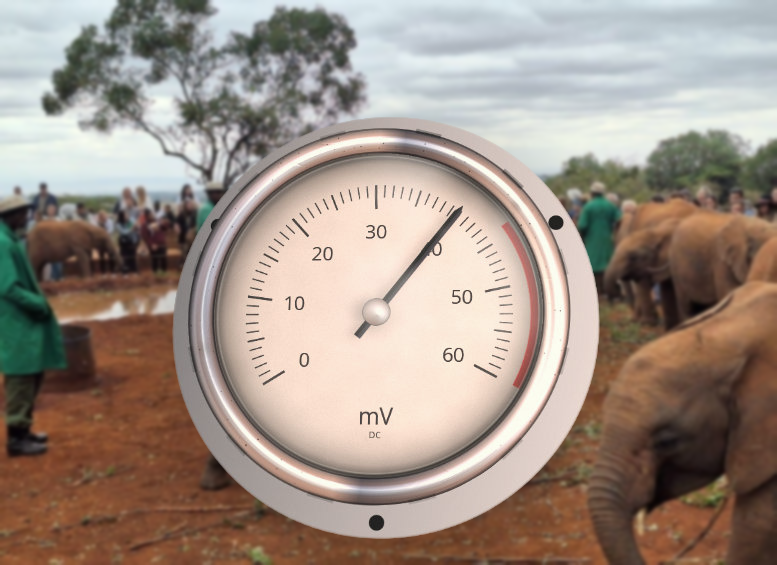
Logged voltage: 40 mV
